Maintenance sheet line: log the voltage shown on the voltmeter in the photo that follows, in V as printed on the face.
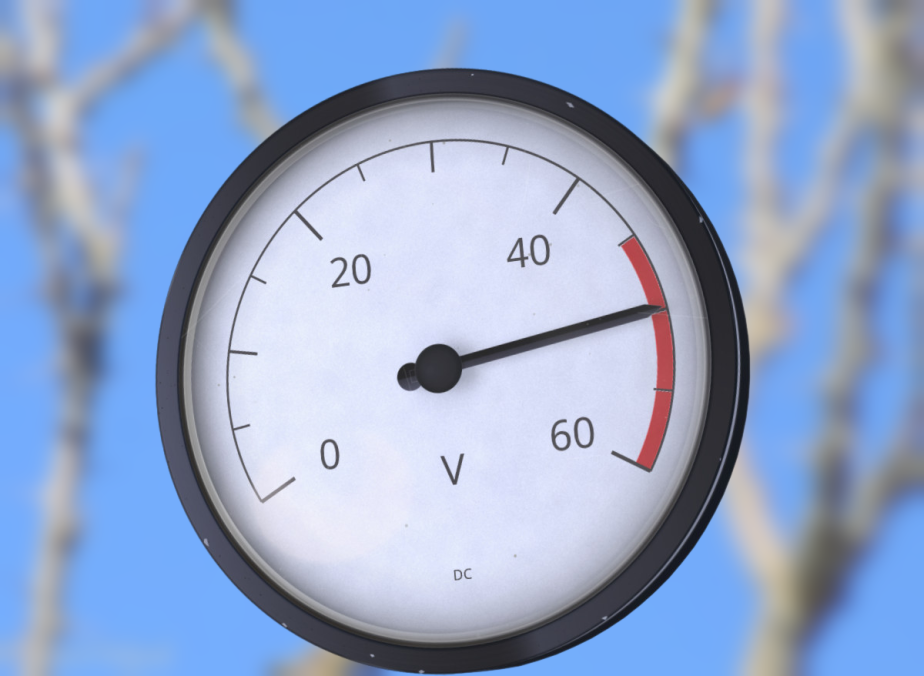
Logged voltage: 50 V
